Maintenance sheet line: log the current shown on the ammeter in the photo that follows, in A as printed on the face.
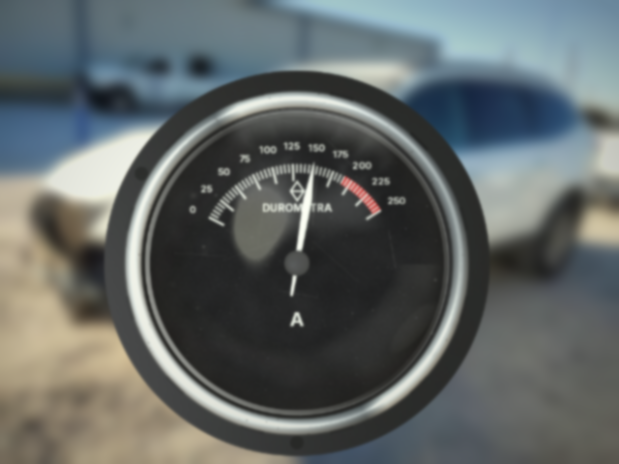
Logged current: 150 A
